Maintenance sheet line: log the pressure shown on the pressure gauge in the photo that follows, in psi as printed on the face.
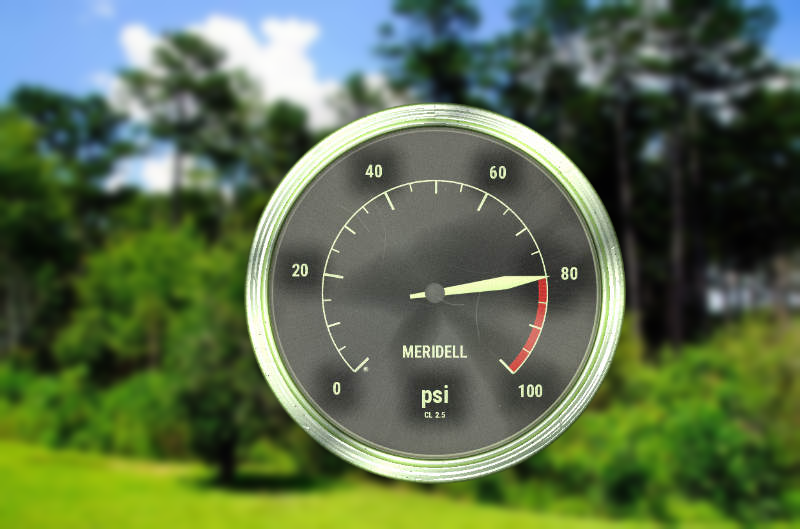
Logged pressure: 80 psi
